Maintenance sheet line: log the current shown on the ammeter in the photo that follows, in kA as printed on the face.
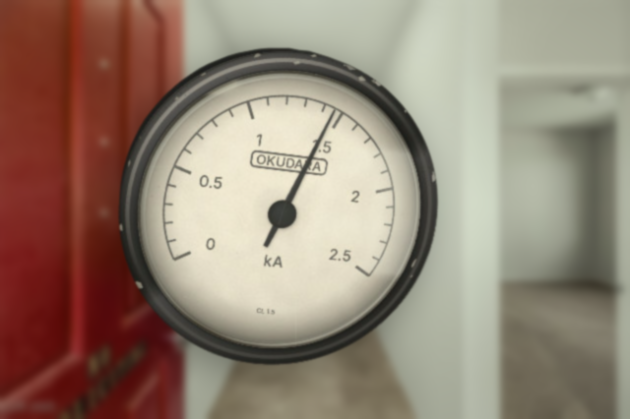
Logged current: 1.45 kA
